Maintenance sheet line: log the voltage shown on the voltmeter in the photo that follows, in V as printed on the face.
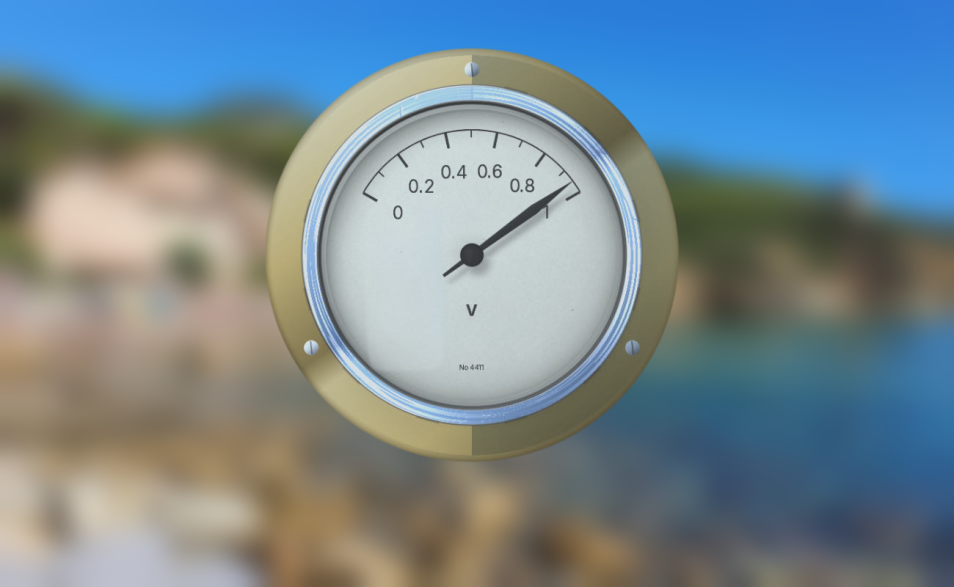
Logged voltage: 0.95 V
